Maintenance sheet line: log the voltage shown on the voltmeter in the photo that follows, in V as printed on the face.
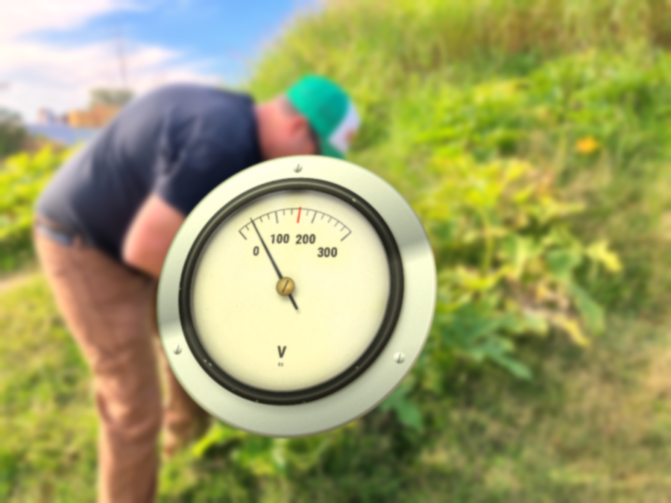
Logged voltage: 40 V
